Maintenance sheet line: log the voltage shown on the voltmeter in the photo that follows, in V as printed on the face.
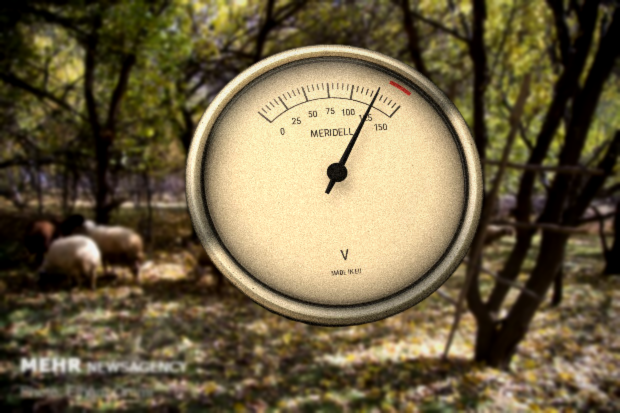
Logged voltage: 125 V
